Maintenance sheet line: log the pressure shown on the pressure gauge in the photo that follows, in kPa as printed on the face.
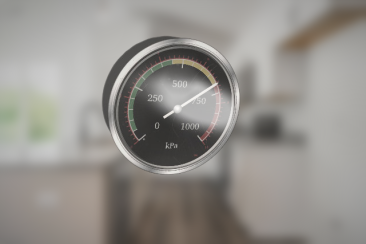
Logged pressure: 700 kPa
